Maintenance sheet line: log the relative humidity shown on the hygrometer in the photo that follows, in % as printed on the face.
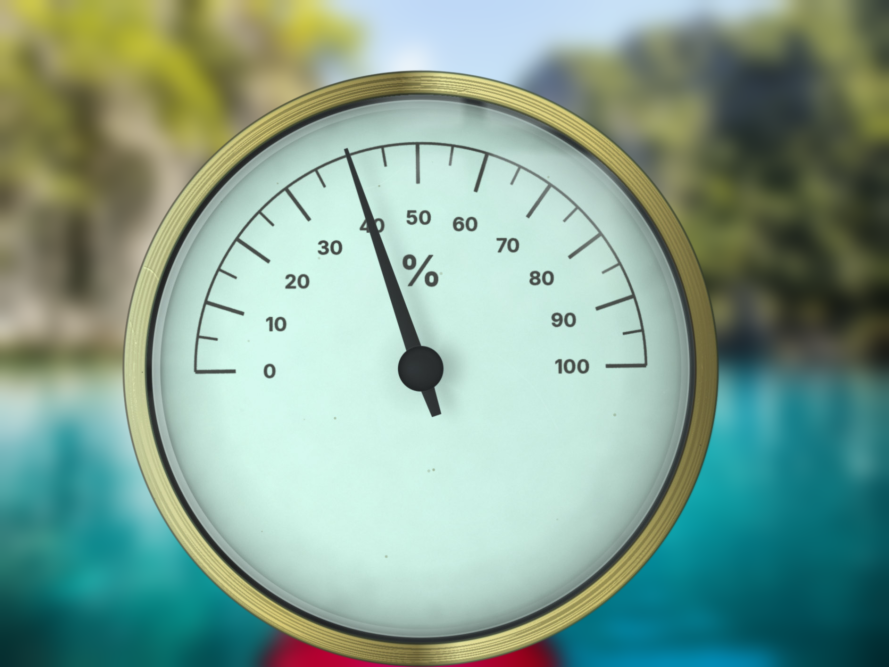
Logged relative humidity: 40 %
